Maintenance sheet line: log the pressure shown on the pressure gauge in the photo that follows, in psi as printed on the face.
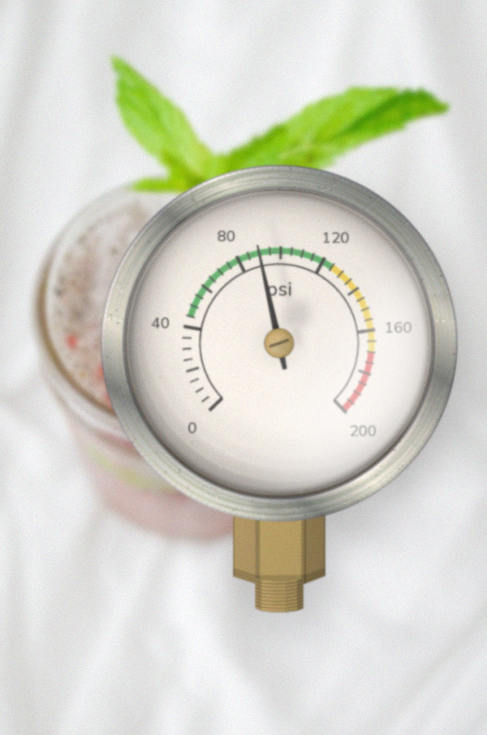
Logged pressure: 90 psi
